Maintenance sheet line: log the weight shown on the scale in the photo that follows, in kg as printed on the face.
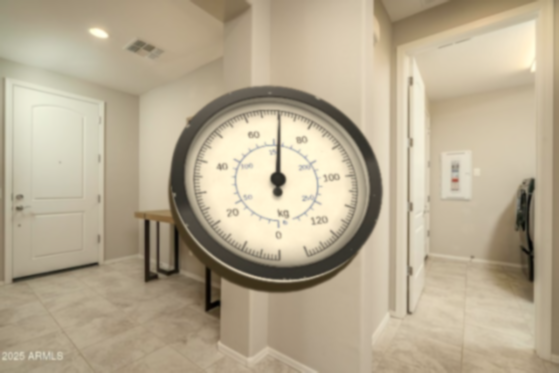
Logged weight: 70 kg
